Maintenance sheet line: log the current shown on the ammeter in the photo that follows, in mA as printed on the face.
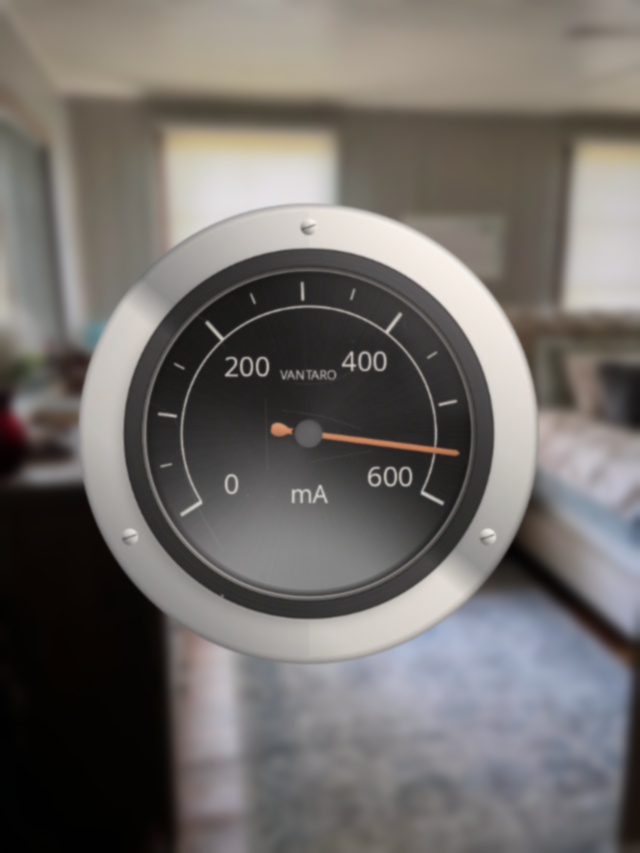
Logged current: 550 mA
